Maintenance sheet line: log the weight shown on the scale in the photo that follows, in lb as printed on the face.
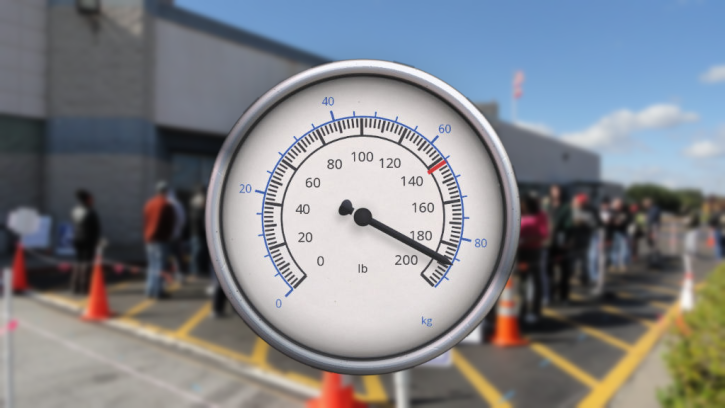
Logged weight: 188 lb
